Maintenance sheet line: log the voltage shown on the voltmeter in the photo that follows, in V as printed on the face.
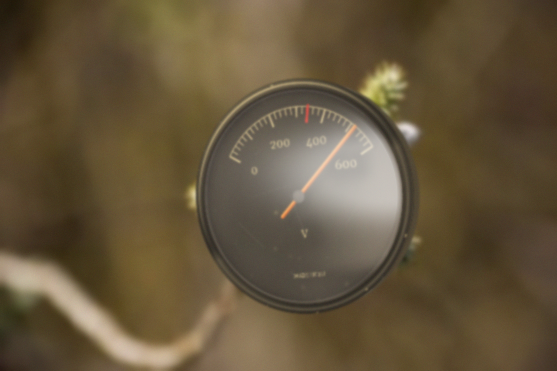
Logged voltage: 520 V
